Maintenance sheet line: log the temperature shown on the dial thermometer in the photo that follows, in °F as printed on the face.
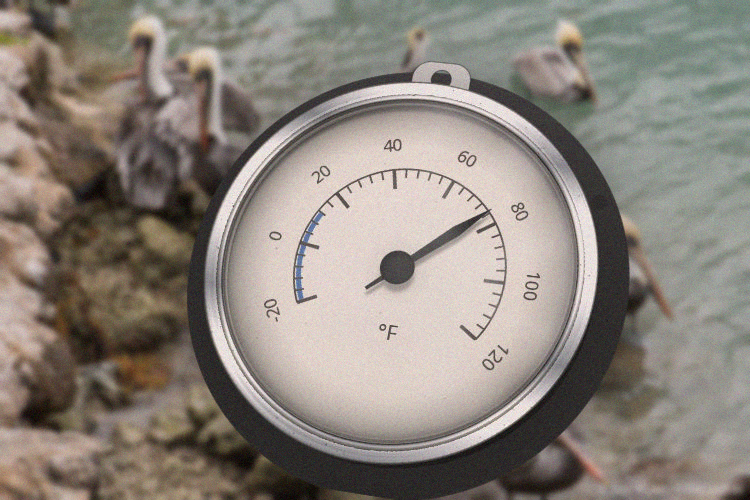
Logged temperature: 76 °F
